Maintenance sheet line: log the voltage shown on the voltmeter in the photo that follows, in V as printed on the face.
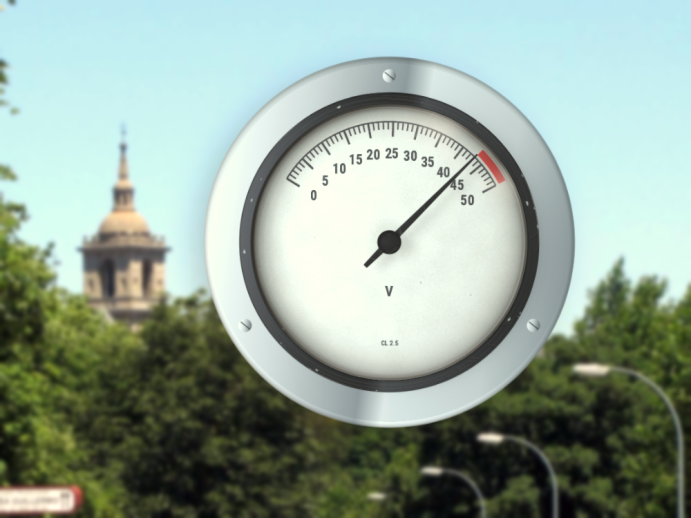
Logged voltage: 43 V
